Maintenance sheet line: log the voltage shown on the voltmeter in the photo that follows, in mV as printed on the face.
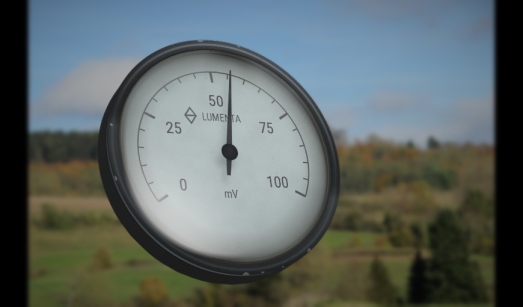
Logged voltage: 55 mV
